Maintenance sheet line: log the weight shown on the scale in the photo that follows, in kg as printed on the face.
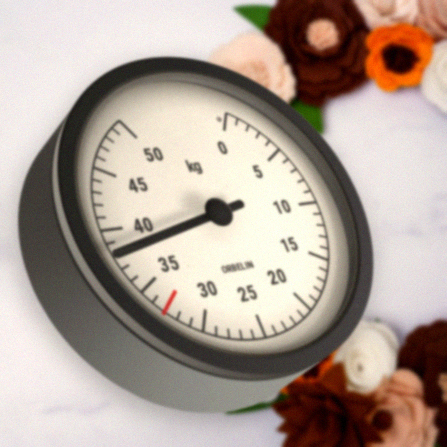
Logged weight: 38 kg
